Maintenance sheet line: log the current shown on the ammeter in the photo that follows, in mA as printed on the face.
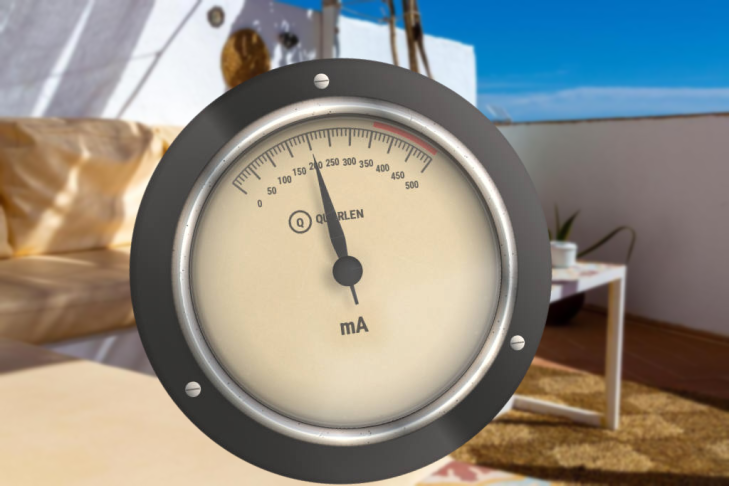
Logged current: 200 mA
